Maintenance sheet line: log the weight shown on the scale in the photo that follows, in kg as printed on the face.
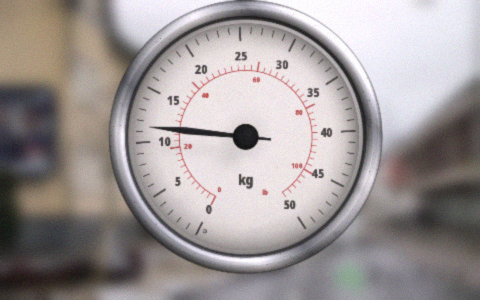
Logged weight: 11.5 kg
